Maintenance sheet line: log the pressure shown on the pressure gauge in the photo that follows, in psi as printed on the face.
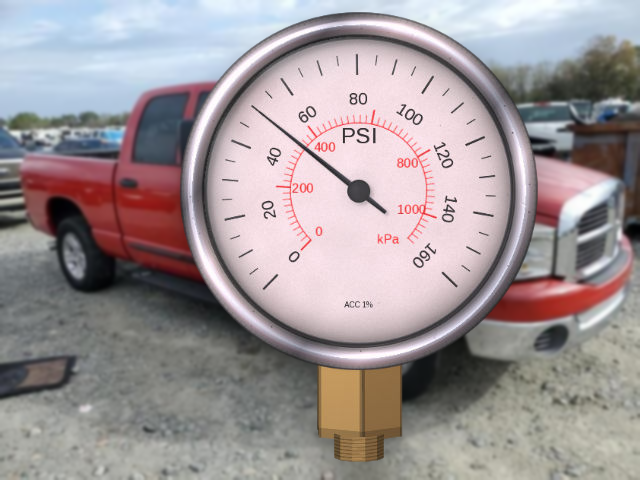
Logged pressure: 50 psi
